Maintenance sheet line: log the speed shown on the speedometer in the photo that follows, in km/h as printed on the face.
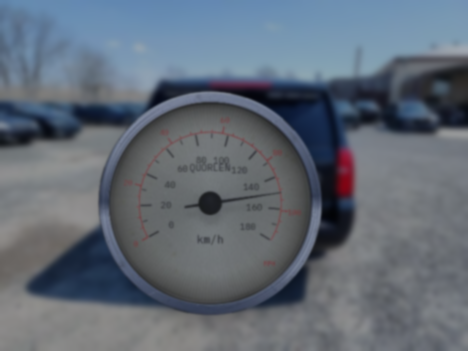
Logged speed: 150 km/h
